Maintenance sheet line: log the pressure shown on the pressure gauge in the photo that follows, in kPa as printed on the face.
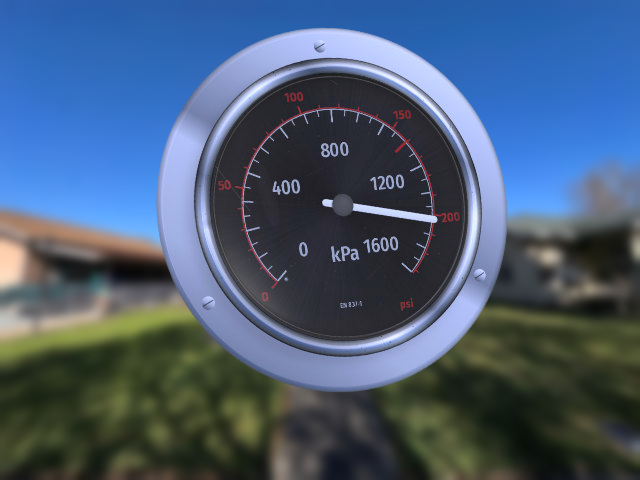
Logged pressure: 1400 kPa
